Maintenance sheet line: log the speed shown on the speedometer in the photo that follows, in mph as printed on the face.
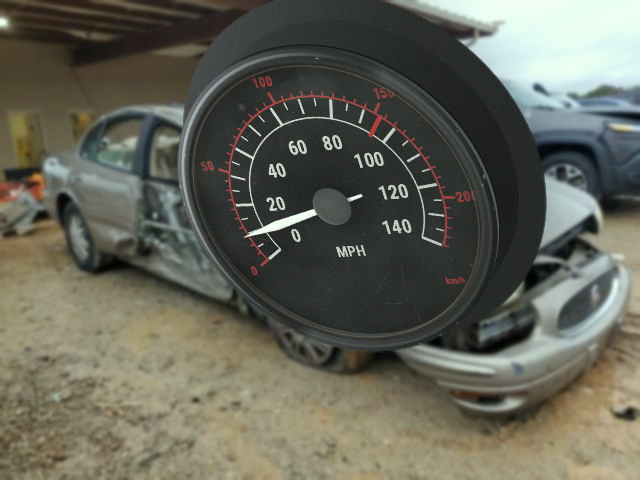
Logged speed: 10 mph
